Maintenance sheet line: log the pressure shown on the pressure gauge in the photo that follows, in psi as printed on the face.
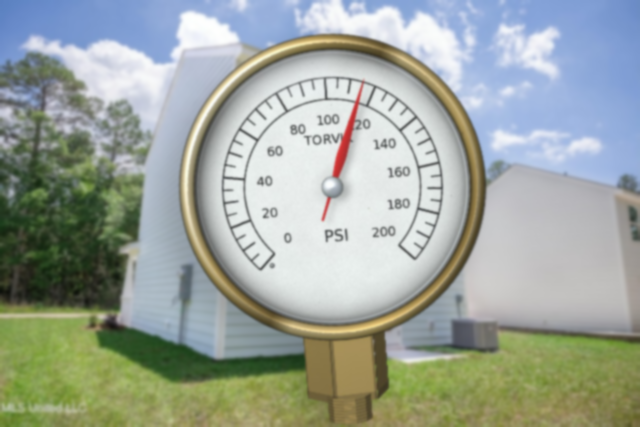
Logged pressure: 115 psi
